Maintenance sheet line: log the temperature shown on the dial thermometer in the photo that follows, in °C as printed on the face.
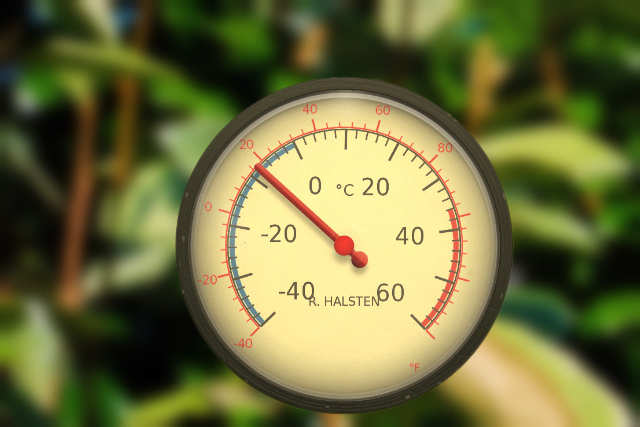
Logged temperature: -8 °C
